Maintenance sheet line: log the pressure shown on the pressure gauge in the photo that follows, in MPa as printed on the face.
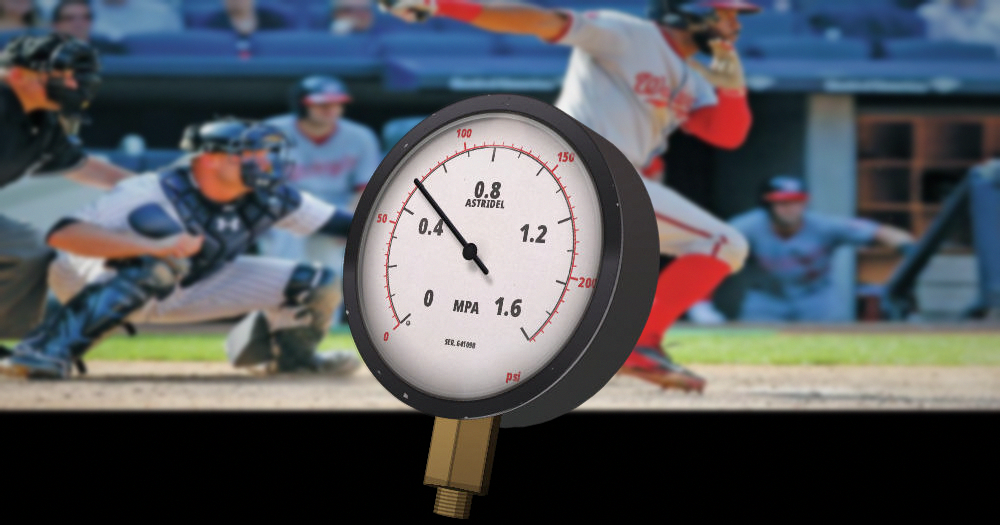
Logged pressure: 0.5 MPa
